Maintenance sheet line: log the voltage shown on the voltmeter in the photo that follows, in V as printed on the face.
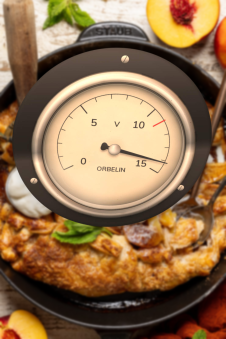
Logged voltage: 14 V
